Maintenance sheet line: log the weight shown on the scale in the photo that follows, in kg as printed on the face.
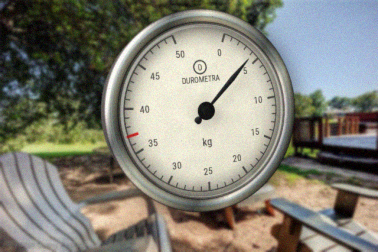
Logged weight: 4 kg
